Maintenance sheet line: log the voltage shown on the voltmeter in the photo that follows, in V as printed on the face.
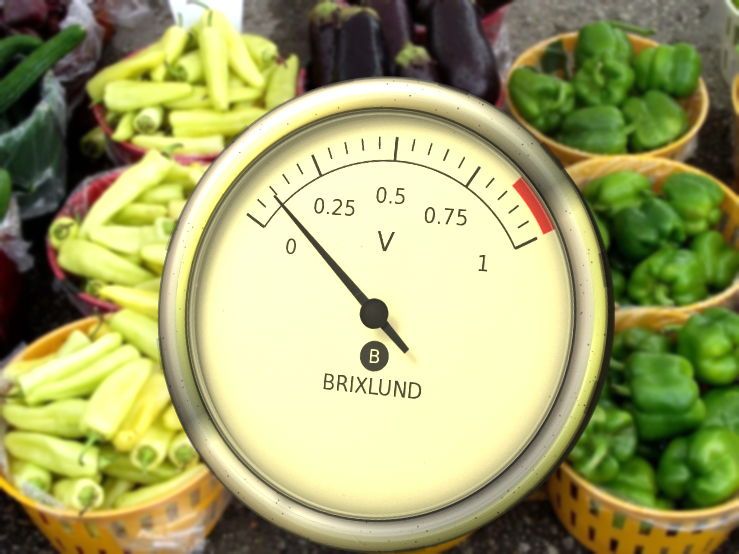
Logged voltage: 0.1 V
